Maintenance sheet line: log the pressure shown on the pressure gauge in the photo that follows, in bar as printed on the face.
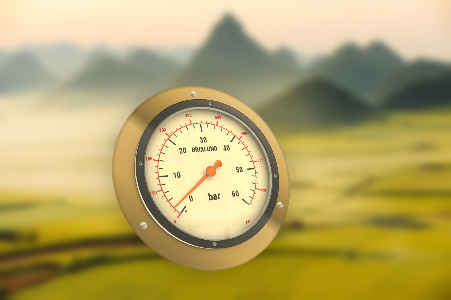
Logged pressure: 2 bar
